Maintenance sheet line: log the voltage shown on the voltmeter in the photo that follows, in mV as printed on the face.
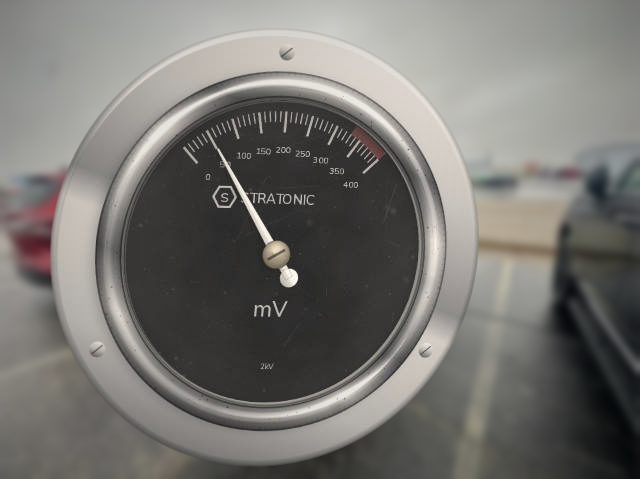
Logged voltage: 50 mV
